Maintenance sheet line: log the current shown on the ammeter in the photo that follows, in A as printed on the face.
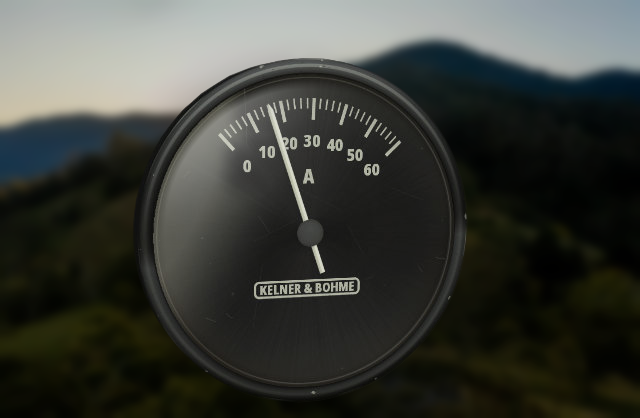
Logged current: 16 A
